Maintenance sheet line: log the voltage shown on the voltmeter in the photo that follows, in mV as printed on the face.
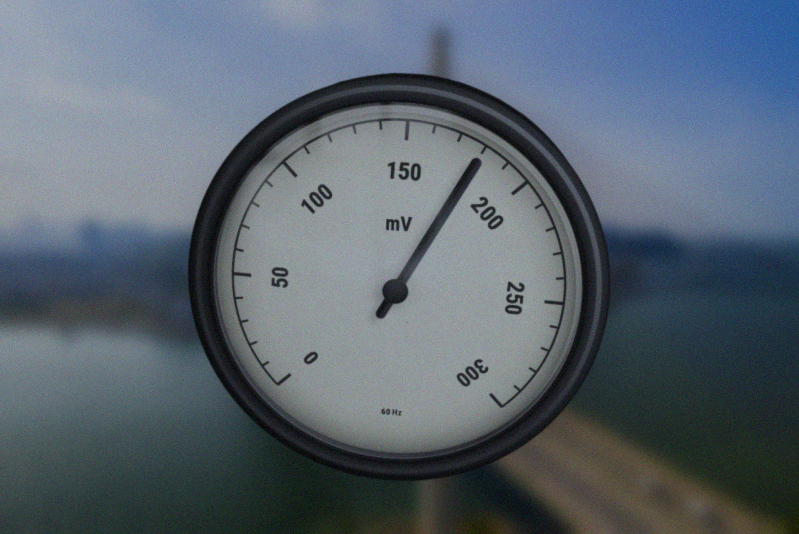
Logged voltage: 180 mV
